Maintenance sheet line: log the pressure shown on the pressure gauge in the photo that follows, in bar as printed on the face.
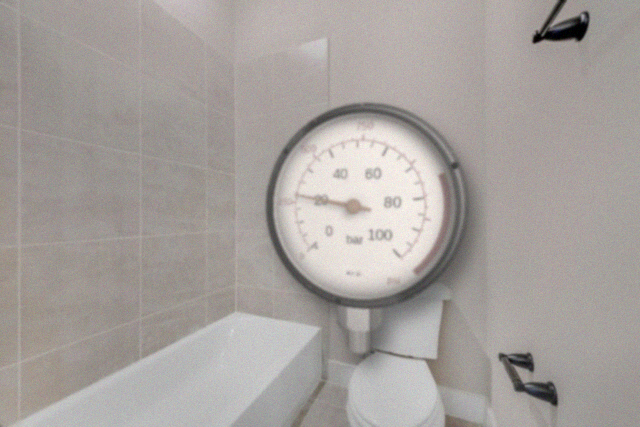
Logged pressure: 20 bar
